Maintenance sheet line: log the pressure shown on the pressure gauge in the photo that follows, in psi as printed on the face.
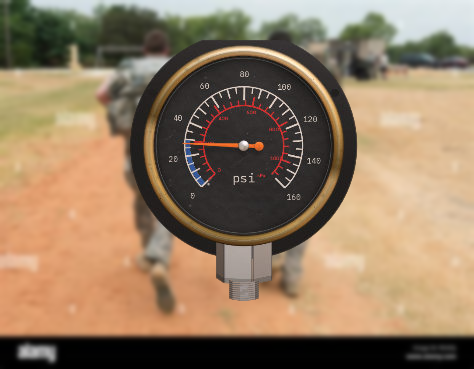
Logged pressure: 27.5 psi
